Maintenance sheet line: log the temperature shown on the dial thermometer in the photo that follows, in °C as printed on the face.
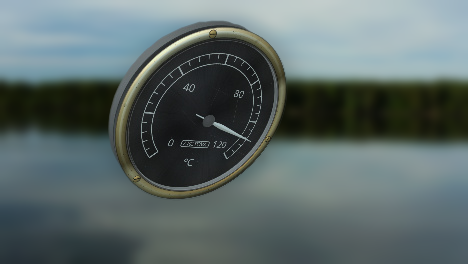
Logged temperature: 108 °C
